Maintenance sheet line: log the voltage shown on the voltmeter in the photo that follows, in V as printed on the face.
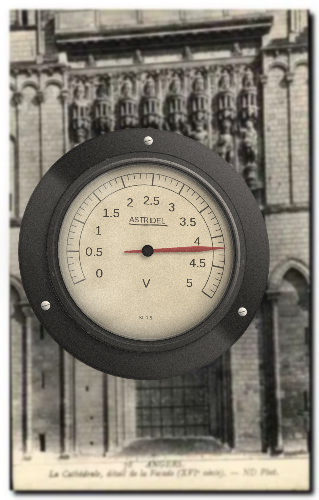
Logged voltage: 4.2 V
